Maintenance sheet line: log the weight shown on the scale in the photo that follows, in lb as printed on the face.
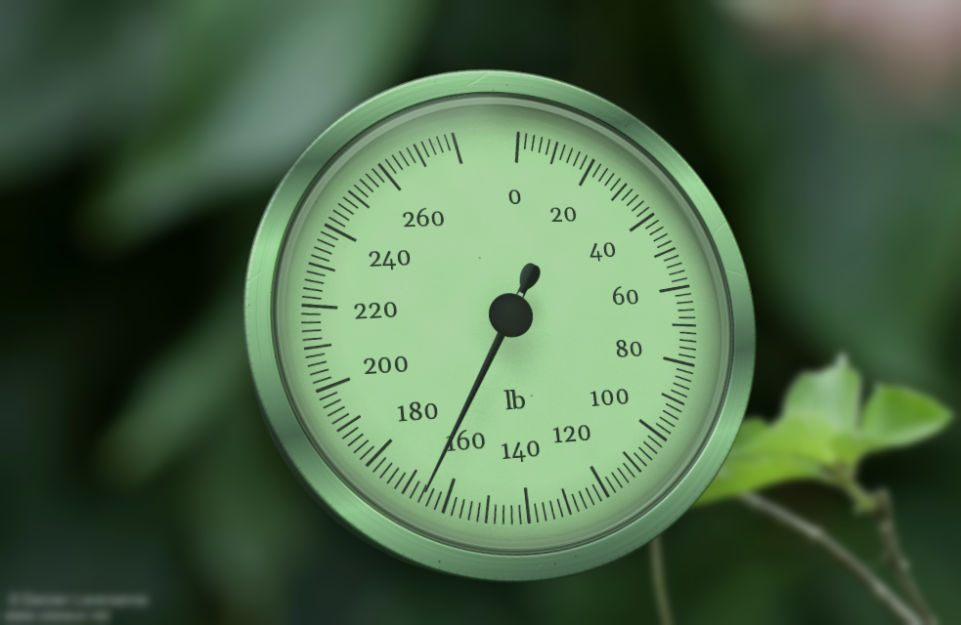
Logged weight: 166 lb
